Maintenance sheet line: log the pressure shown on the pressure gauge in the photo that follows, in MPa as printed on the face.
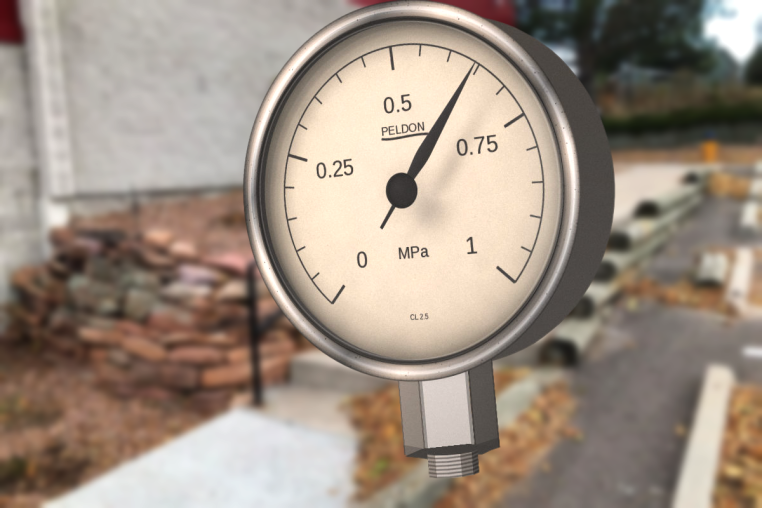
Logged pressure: 0.65 MPa
